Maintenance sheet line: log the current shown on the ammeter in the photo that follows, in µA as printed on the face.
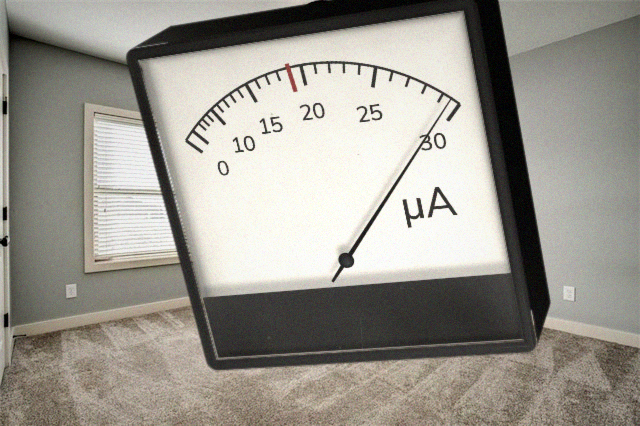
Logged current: 29.5 µA
